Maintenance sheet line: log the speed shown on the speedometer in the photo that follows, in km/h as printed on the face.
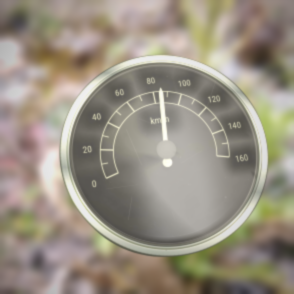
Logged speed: 85 km/h
